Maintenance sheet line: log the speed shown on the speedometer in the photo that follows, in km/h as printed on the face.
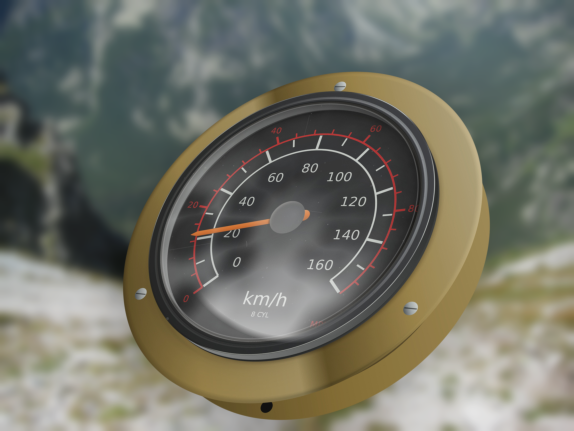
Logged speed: 20 km/h
